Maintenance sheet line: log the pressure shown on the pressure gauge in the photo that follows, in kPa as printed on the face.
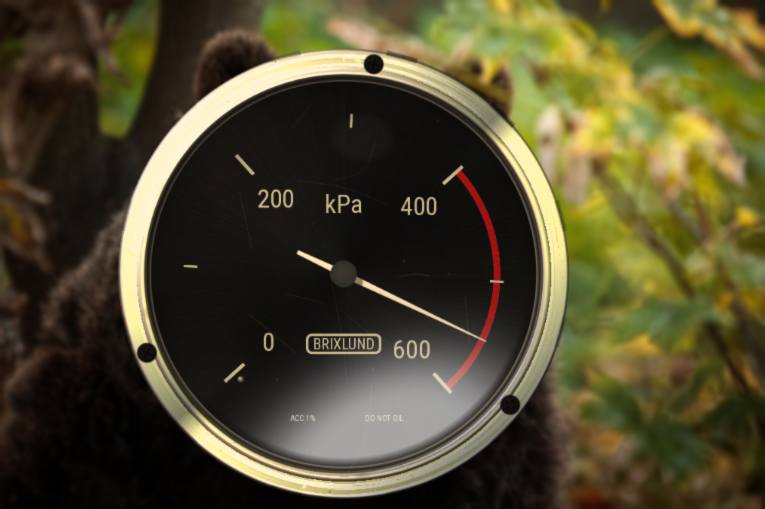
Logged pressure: 550 kPa
